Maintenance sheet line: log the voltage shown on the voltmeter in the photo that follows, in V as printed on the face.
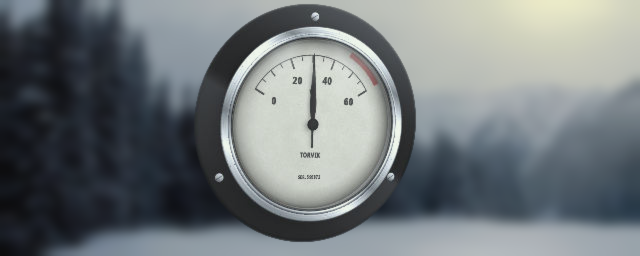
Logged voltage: 30 V
